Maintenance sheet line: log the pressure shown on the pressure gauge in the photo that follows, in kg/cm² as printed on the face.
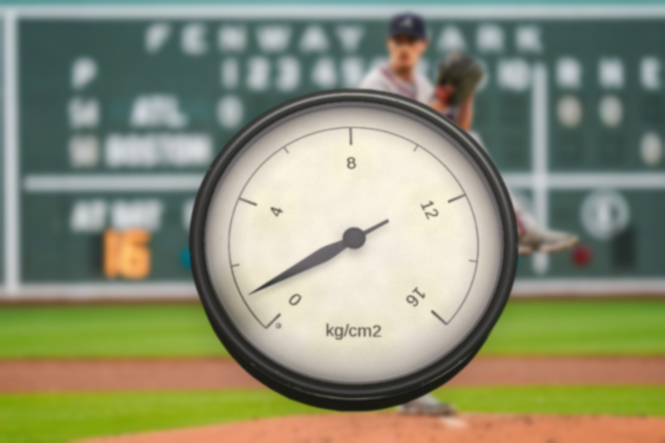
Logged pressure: 1 kg/cm²
